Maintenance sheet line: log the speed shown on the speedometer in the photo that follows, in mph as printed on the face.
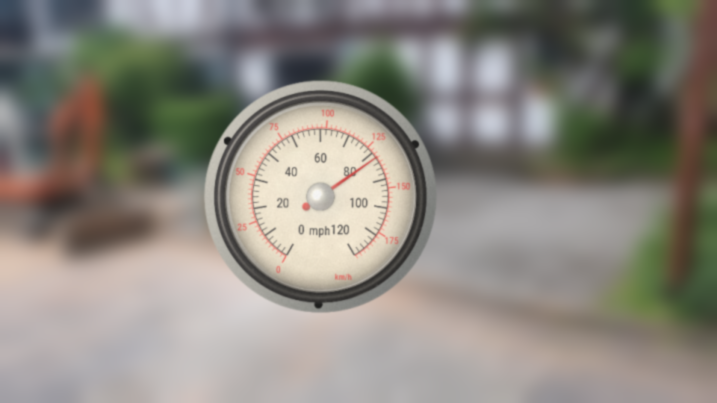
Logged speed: 82 mph
